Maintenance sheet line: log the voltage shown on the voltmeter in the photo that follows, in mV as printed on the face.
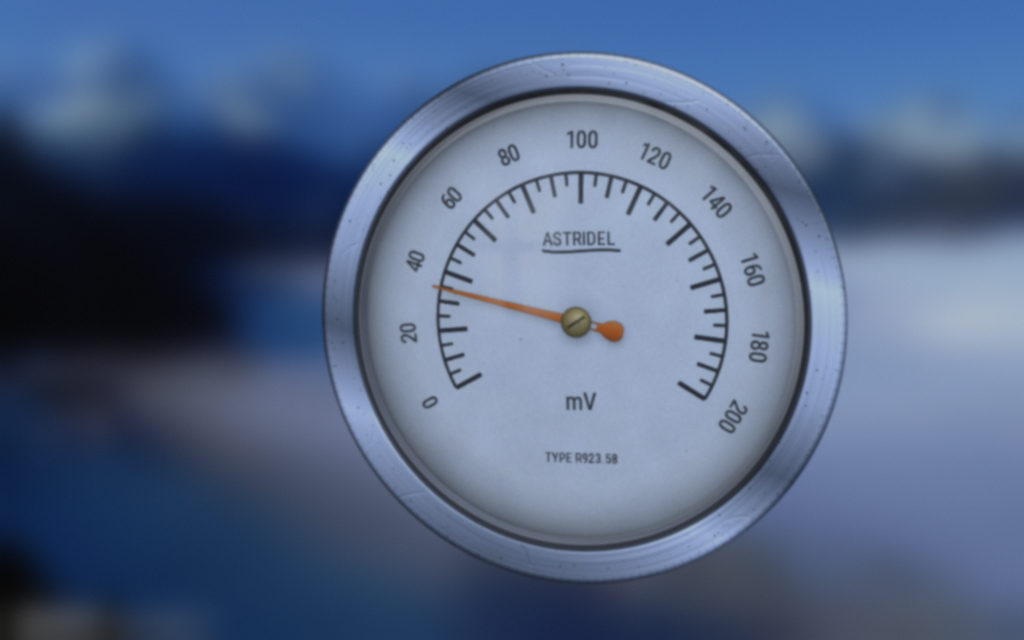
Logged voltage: 35 mV
